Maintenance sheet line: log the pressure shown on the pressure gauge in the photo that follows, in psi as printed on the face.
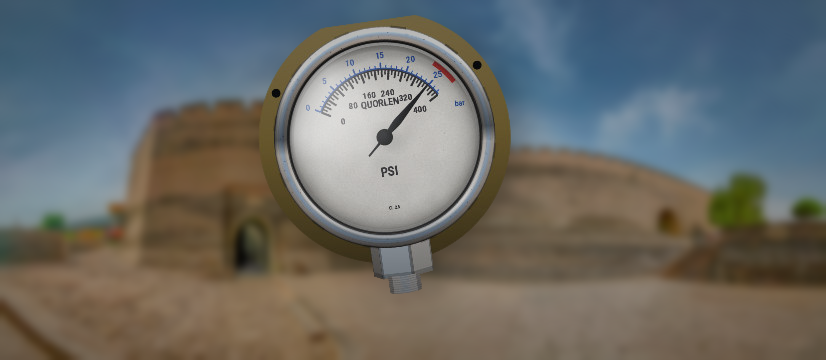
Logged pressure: 360 psi
